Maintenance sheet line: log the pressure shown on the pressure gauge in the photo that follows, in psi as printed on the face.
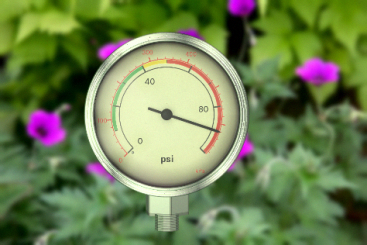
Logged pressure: 90 psi
